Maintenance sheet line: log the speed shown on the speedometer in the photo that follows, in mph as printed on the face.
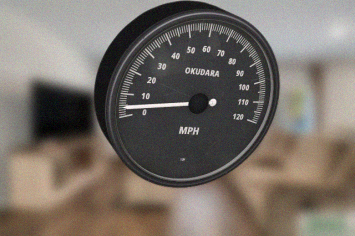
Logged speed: 5 mph
